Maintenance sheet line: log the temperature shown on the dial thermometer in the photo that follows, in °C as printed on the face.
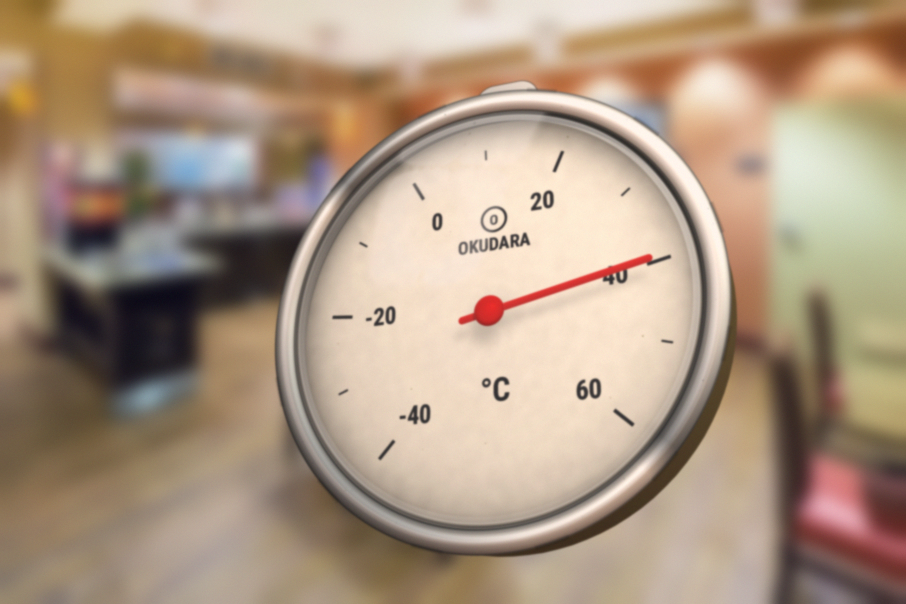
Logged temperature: 40 °C
